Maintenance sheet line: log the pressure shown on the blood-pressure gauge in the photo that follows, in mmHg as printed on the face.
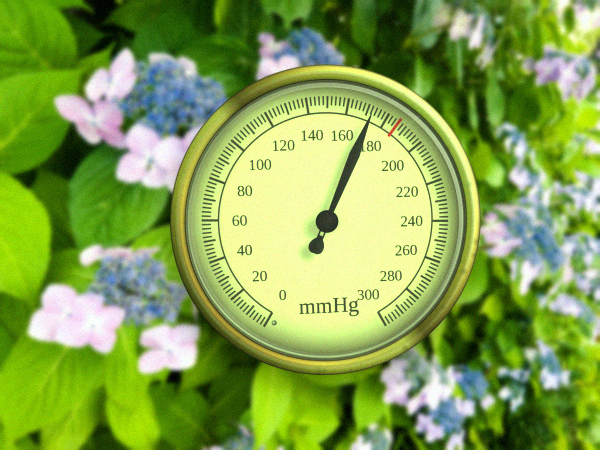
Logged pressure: 172 mmHg
